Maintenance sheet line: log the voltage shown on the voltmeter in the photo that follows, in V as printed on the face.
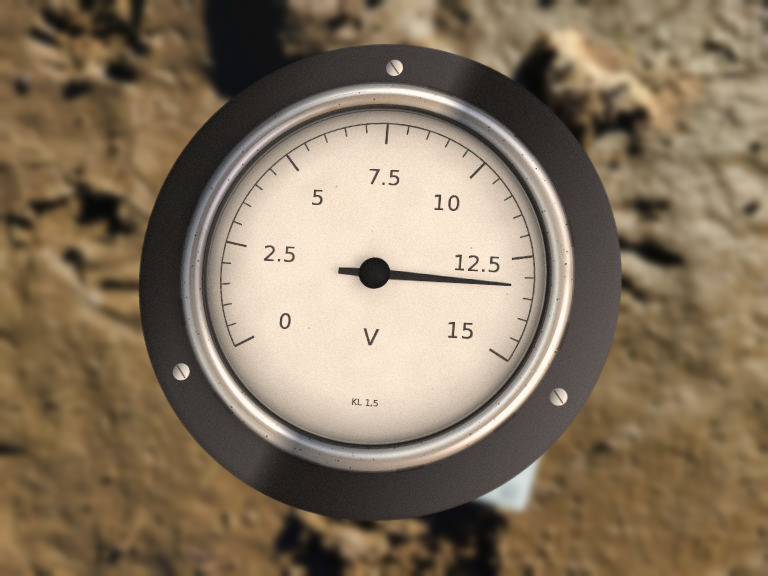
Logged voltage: 13.25 V
